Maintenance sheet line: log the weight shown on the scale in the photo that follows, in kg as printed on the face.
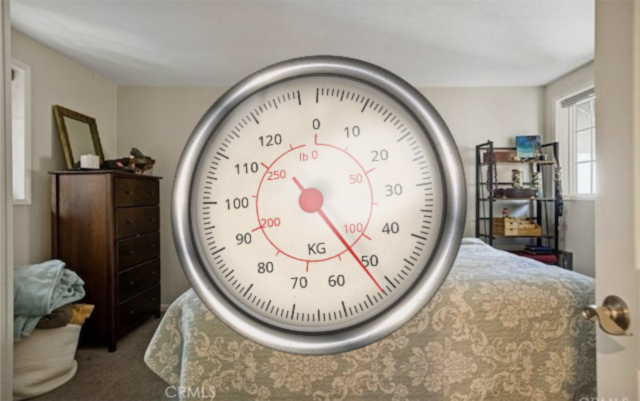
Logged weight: 52 kg
